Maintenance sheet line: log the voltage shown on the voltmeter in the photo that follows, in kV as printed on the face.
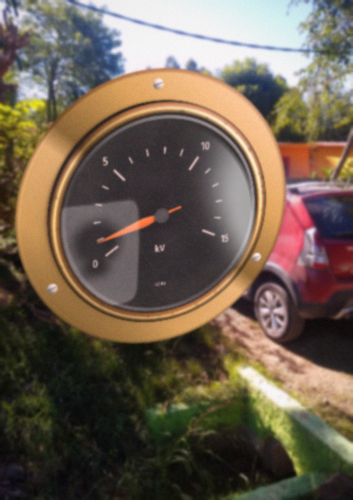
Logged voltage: 1 kV
